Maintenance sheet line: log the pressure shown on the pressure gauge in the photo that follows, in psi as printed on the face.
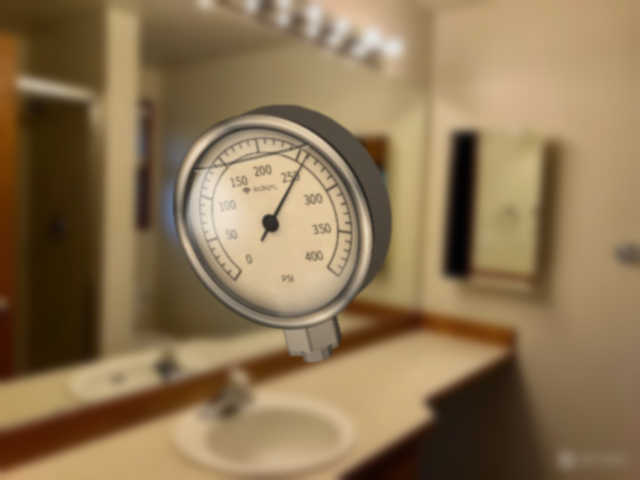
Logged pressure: 260 psi
